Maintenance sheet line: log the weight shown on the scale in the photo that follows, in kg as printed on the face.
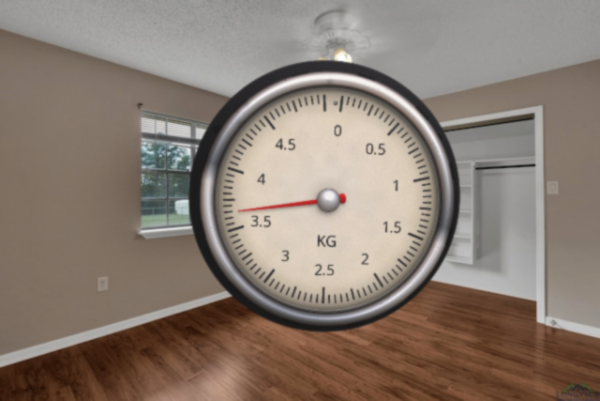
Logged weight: 3.65 kg
